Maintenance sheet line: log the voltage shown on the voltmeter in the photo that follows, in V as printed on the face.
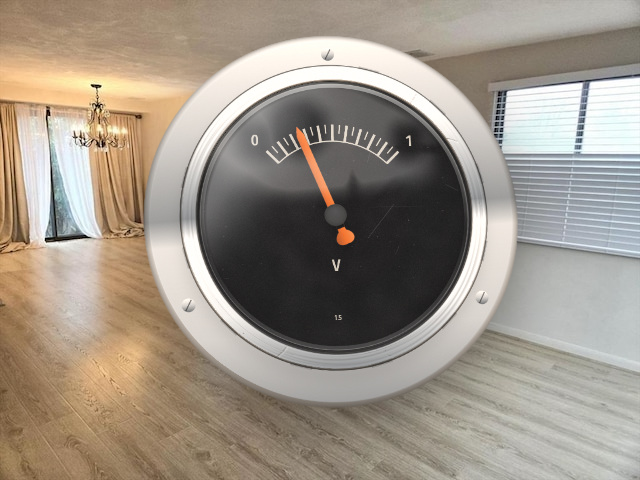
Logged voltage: 0.25 V
